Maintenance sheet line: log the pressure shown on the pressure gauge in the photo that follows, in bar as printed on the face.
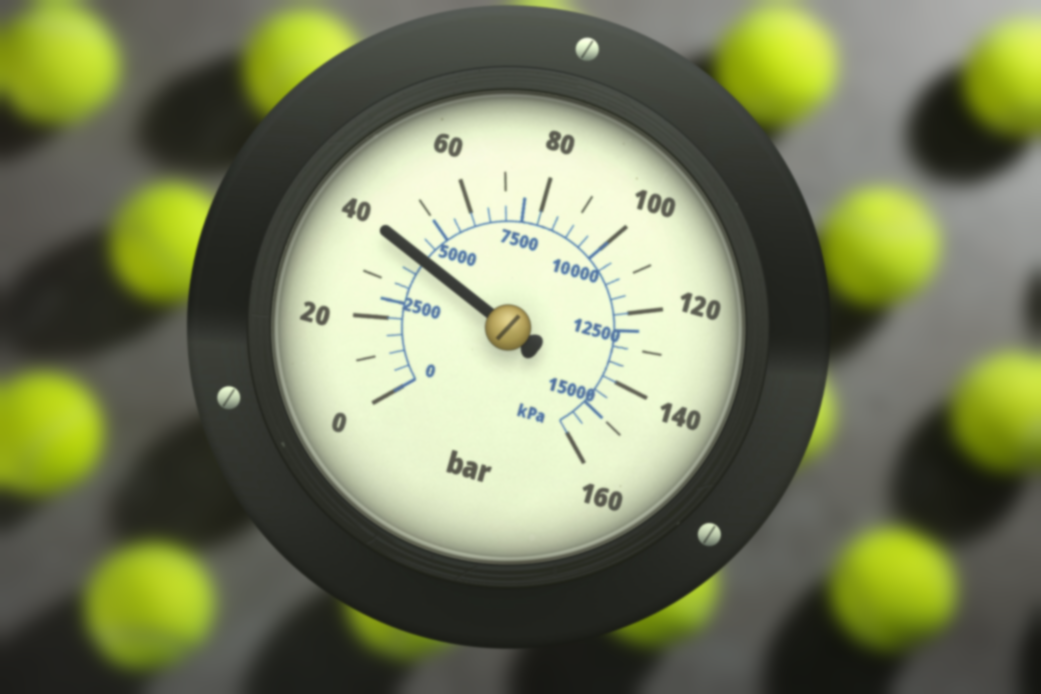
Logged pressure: 40 bar
